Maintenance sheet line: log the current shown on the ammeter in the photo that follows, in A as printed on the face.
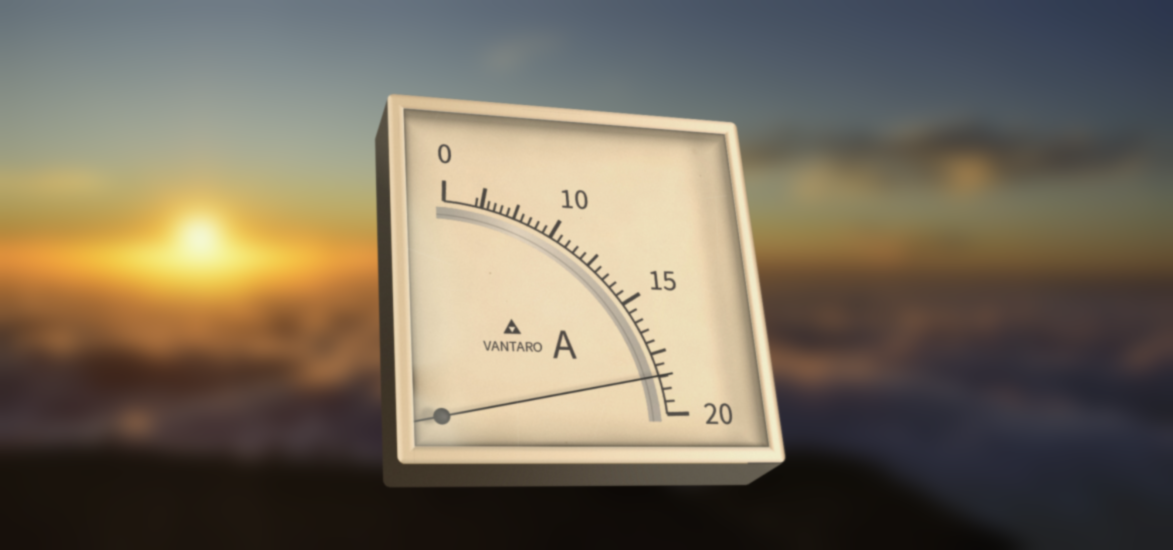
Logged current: 18.5 A
